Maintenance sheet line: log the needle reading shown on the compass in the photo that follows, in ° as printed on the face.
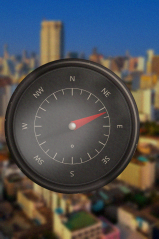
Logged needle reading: 67.5 °
